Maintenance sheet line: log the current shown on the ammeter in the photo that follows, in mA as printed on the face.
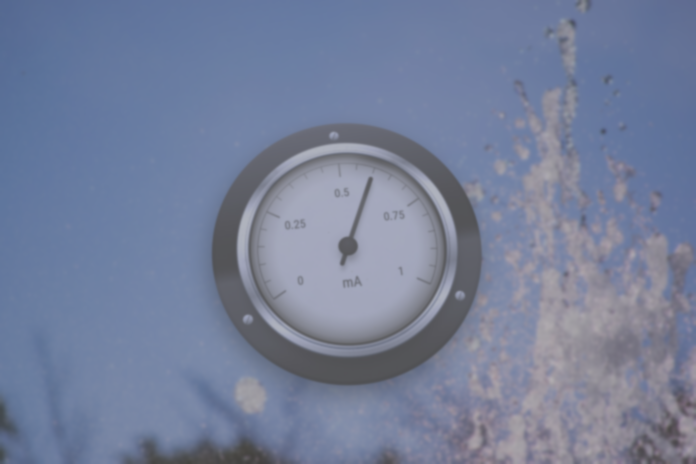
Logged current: 0.6 mA
